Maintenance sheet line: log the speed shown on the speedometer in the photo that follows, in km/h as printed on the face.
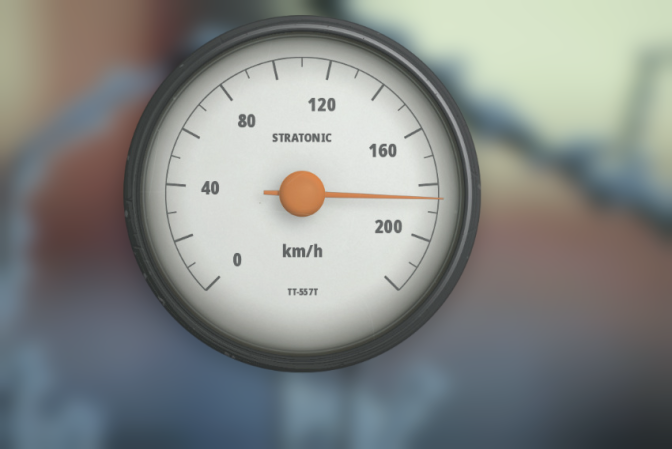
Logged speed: 185 km/h
